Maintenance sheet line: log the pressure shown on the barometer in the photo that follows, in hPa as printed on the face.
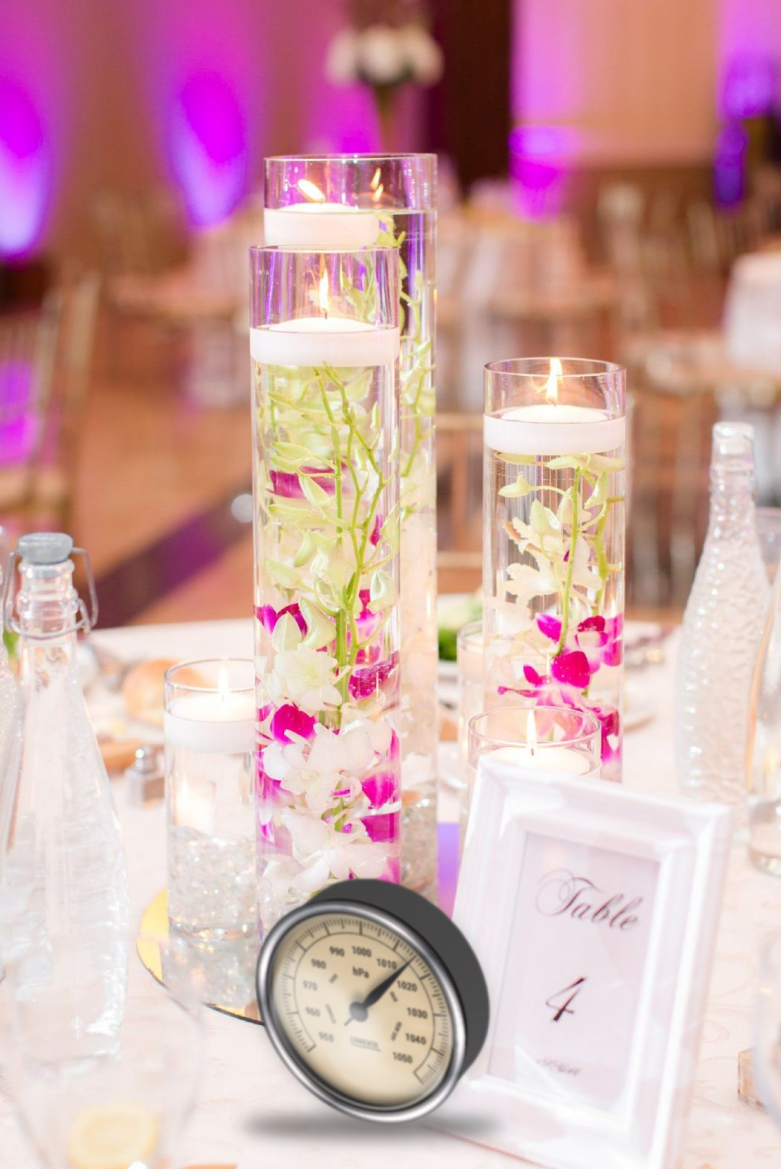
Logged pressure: 1015 hPa
